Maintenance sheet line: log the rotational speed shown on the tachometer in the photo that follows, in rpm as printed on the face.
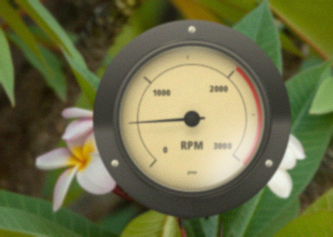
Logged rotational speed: 500 rpm
